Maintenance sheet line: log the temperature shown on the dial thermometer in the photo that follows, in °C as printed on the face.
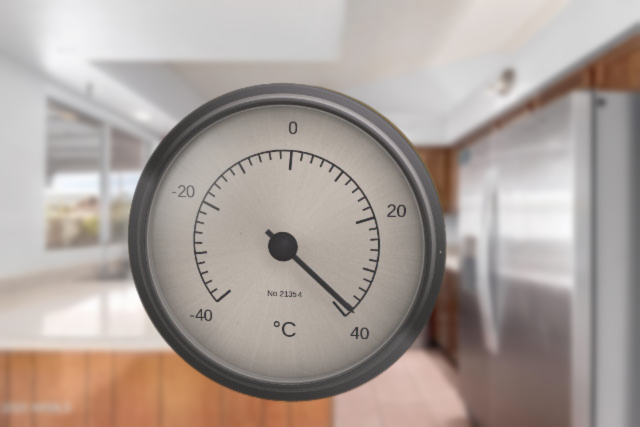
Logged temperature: 38 °C
